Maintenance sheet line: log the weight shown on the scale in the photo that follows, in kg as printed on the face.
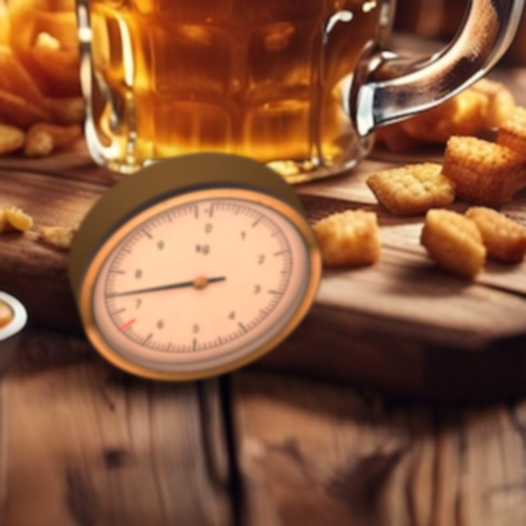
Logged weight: 7.5 kg
